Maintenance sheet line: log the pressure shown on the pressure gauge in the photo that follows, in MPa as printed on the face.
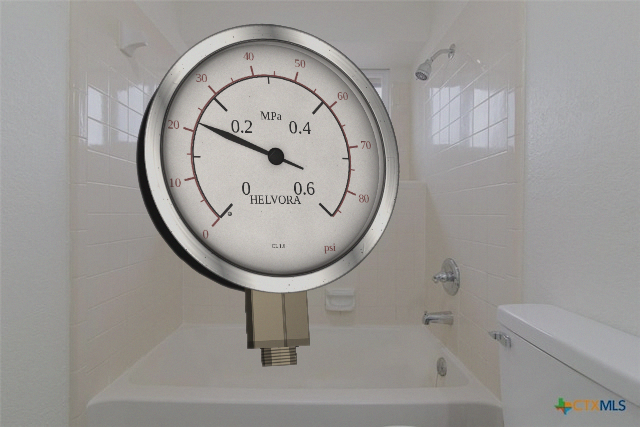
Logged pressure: 0.15 MPa
